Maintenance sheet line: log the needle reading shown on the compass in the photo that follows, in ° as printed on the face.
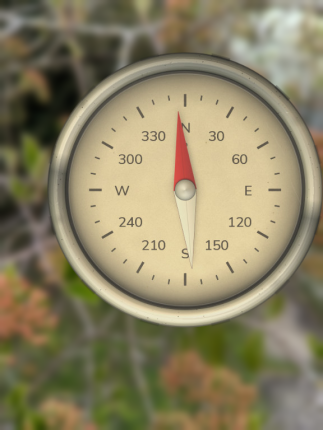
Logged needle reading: 355 °
